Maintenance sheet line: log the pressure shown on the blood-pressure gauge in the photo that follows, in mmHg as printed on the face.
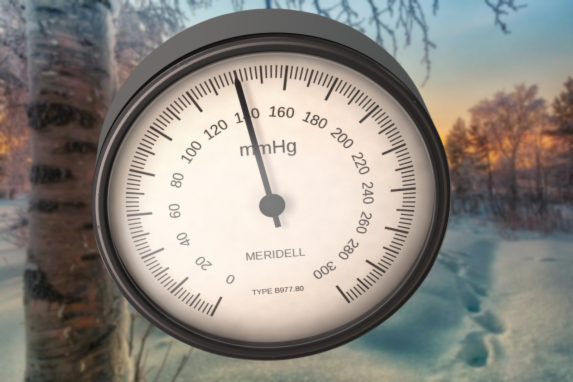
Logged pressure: 140 mmHg
